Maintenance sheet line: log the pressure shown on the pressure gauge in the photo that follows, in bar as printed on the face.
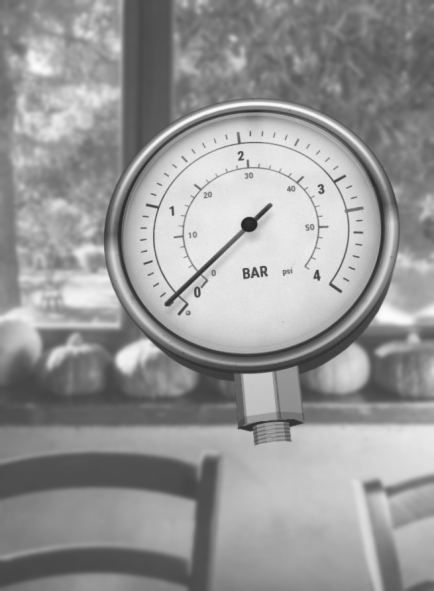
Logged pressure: 0.1 bar
